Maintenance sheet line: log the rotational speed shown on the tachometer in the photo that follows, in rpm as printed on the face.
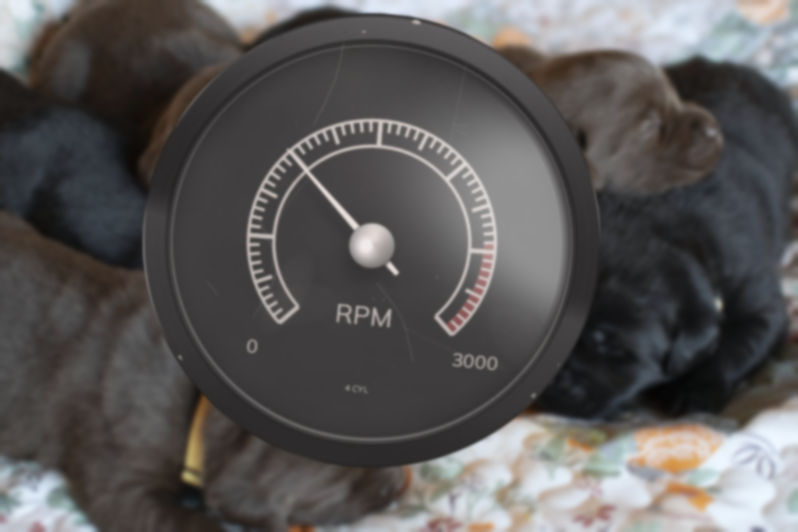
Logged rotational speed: 1000 rpm
